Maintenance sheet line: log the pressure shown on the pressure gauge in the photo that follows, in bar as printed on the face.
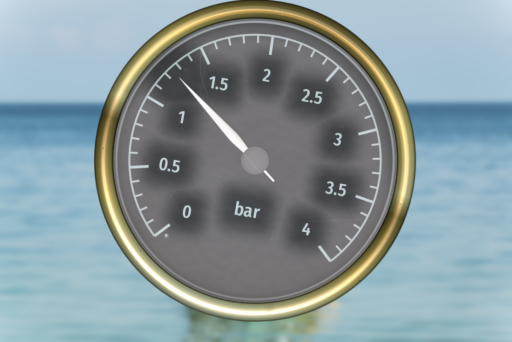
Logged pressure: 1.25 bar
